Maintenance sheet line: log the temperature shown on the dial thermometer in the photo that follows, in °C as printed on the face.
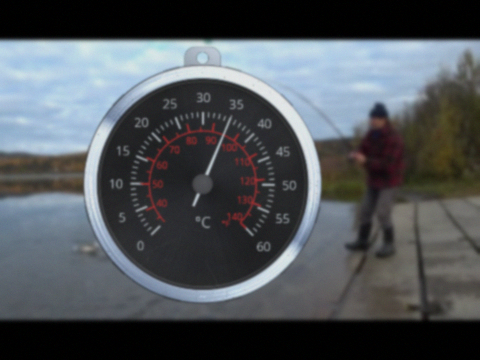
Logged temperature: 35 °C
